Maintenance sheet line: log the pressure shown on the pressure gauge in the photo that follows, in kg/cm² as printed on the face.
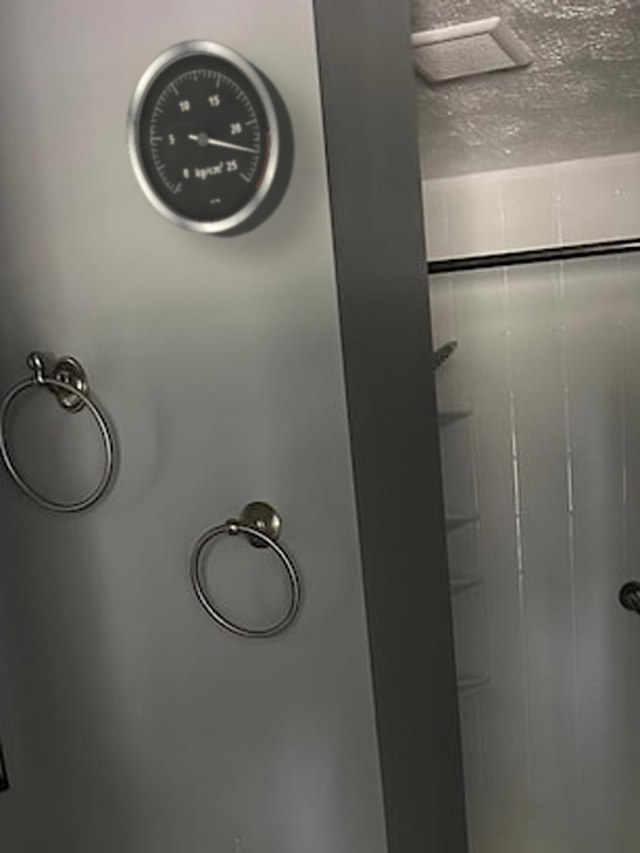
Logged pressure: 22.5 kg/cm²
